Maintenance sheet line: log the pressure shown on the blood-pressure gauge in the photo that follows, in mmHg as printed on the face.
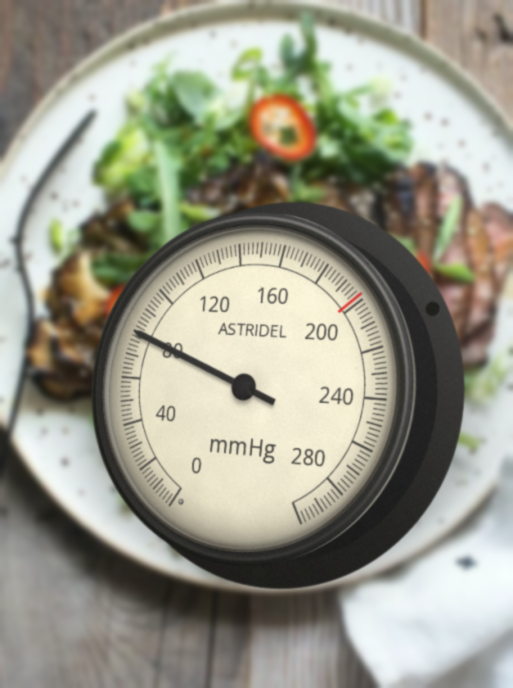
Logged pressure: 80 mmHg
